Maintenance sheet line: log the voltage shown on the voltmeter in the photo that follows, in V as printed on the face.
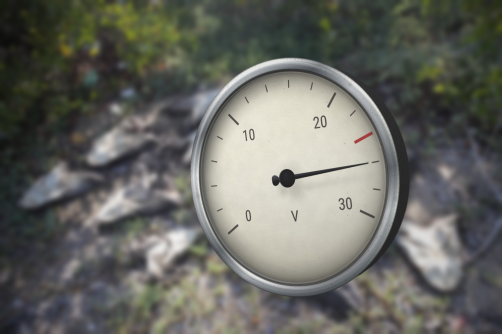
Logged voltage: 26 V
